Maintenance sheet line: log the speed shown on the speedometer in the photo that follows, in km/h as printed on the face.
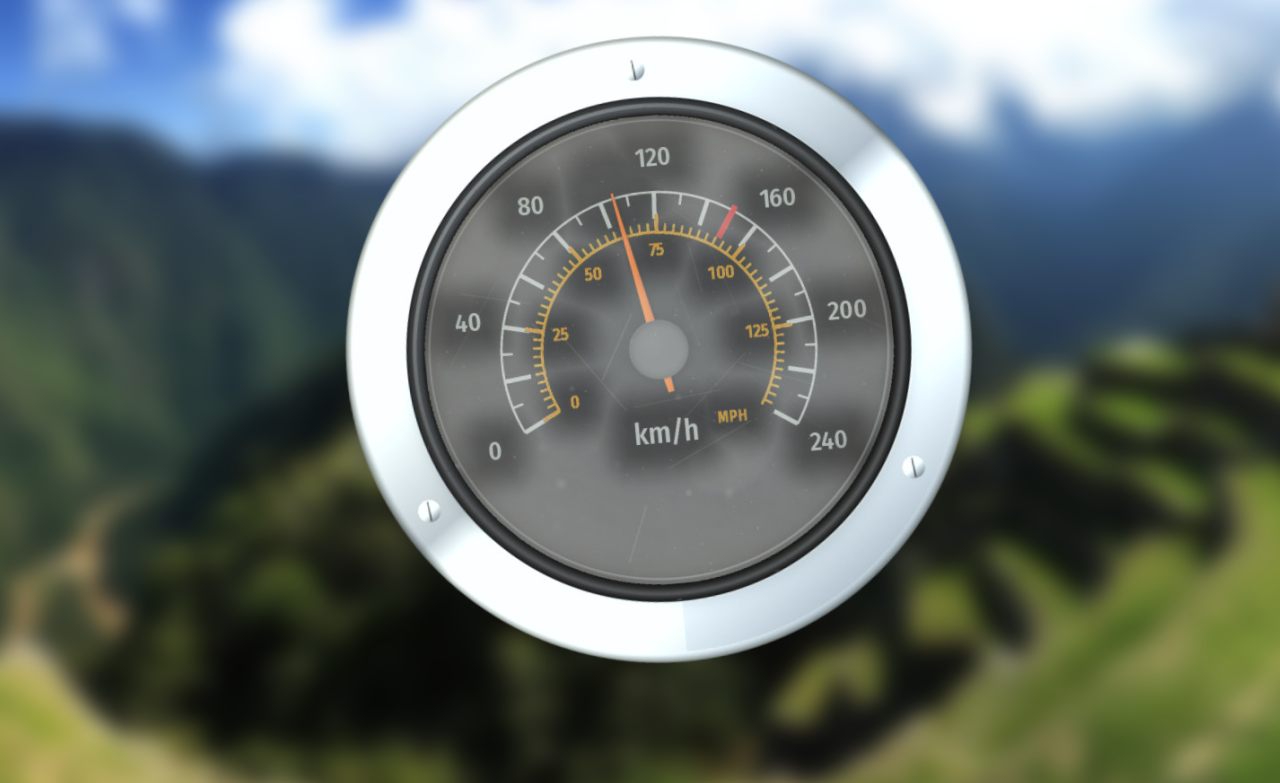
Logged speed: 105 km/h
